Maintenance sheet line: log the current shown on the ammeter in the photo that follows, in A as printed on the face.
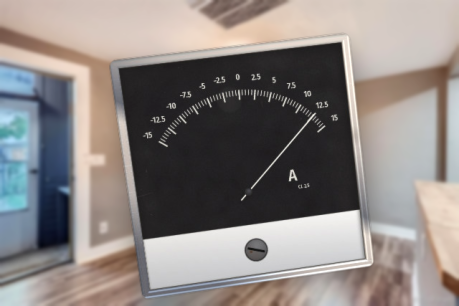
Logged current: 12.5 A
